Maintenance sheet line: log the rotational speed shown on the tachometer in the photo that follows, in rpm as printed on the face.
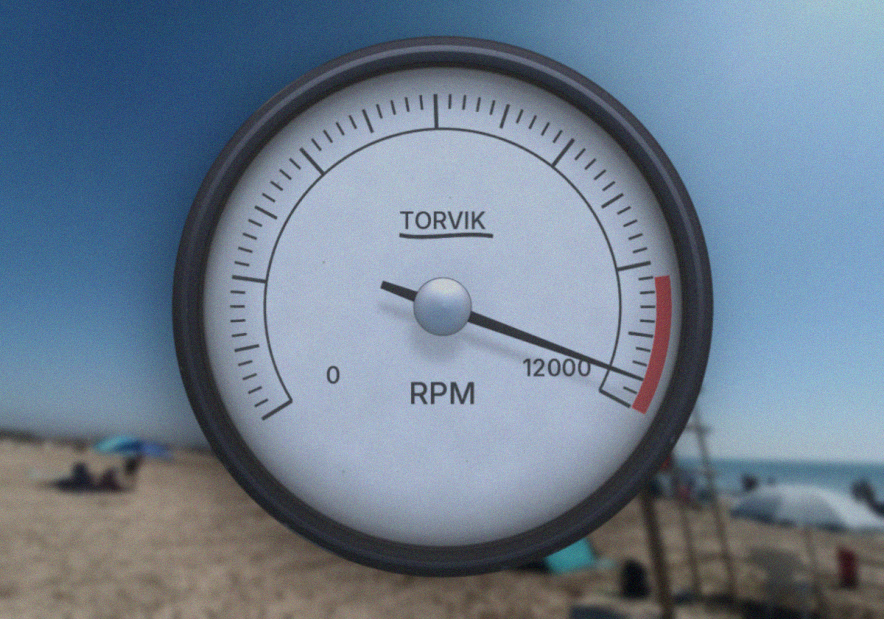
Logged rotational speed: 11600 rpm
